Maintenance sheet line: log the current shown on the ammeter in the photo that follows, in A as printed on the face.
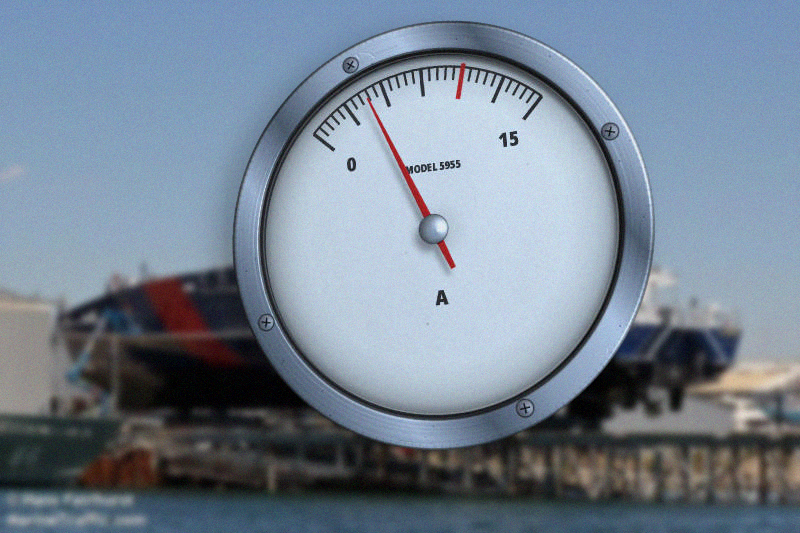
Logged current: 4 A
